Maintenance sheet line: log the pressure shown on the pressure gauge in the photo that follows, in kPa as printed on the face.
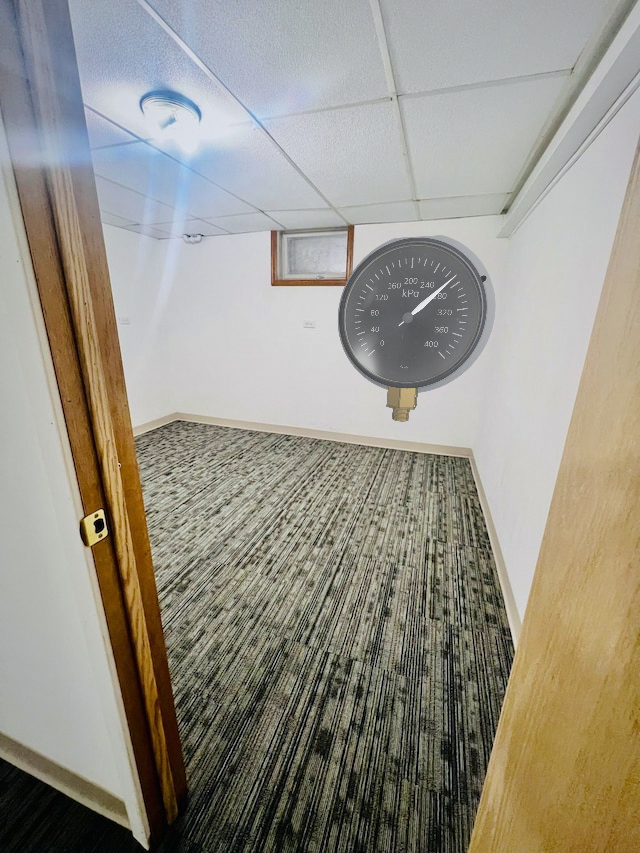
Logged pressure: 270 kPa
